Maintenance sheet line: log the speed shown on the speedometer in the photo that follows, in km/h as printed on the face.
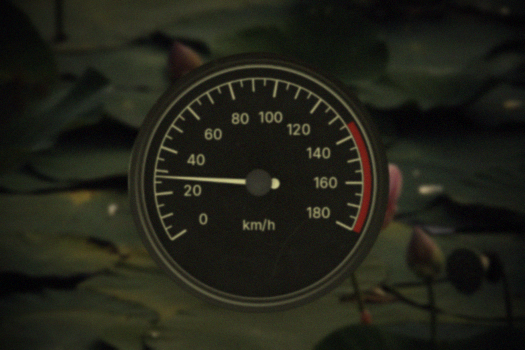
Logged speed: 27.5 km/h
